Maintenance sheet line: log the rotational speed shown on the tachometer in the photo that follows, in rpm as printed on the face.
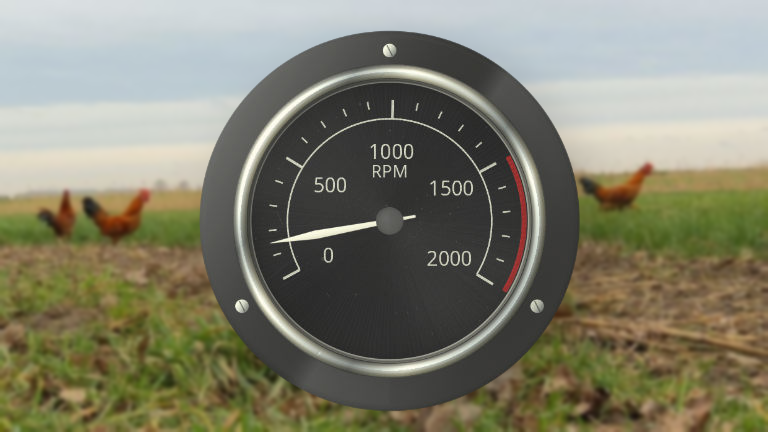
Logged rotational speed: 150 rpm
